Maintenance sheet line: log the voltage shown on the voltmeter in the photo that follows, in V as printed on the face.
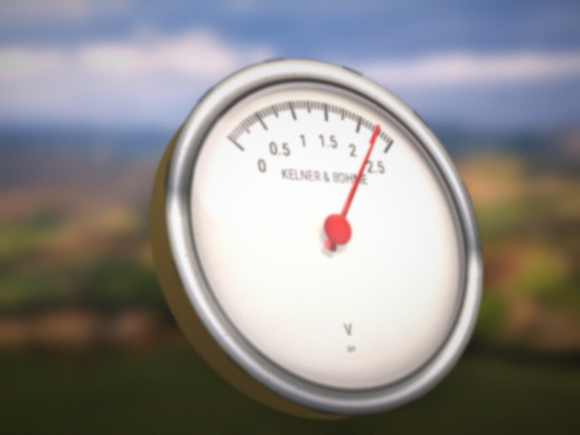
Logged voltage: 2.25 V
